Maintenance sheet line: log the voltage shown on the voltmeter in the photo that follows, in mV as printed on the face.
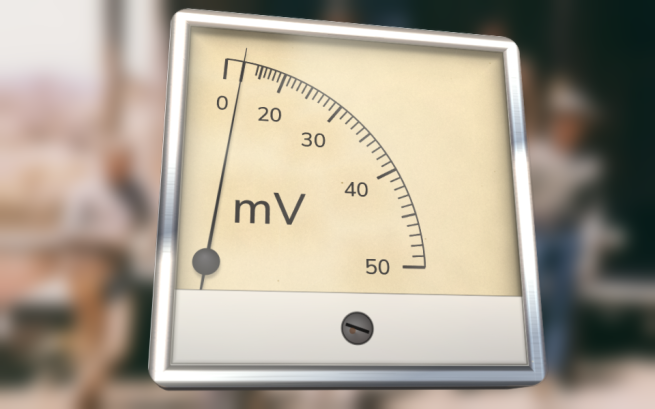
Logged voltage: 10 mV
